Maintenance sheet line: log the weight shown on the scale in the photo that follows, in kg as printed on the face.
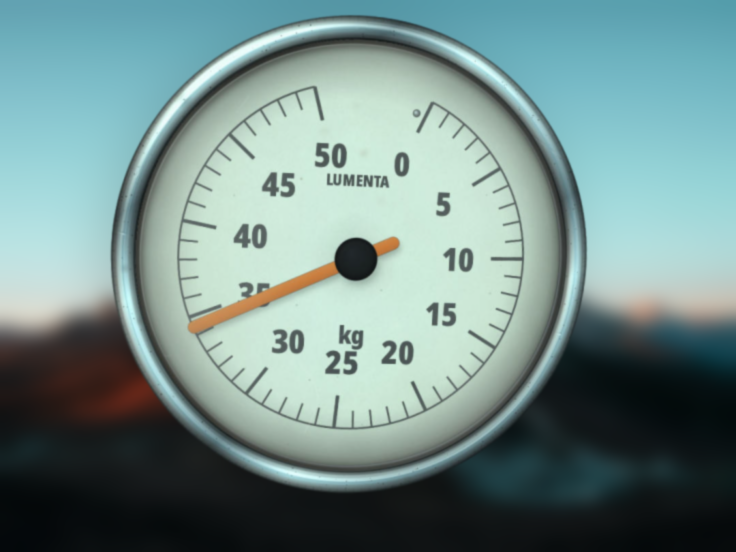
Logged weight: 34.5 kg
